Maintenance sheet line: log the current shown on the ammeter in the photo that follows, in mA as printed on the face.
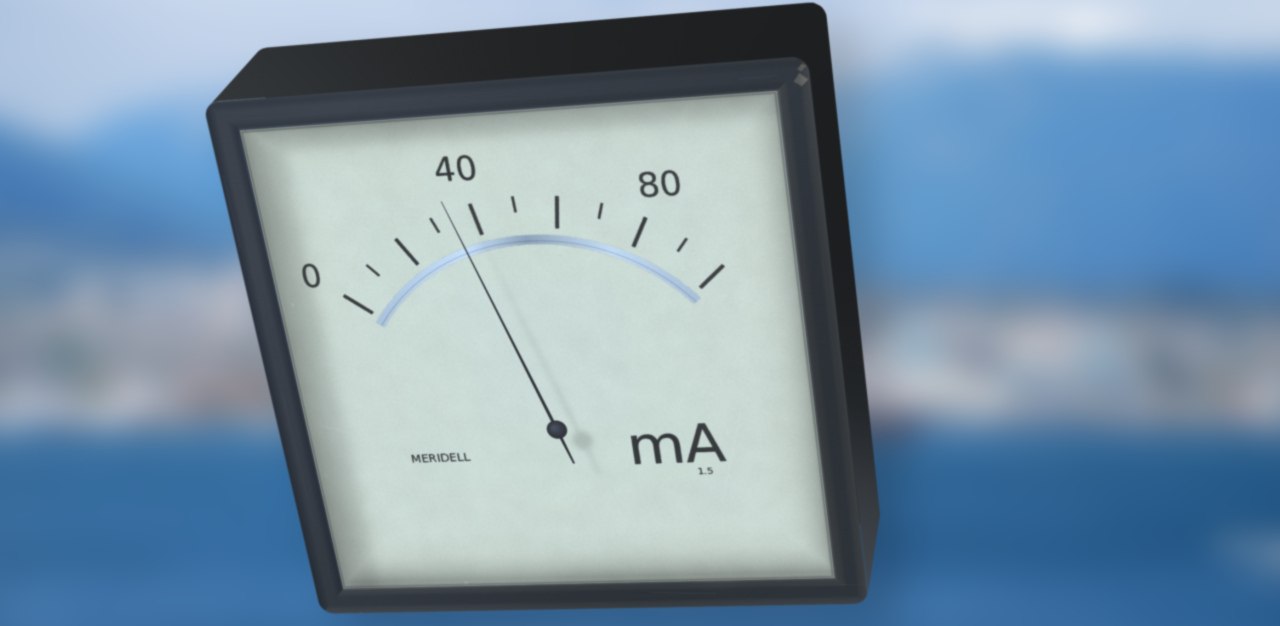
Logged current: 35 mA
